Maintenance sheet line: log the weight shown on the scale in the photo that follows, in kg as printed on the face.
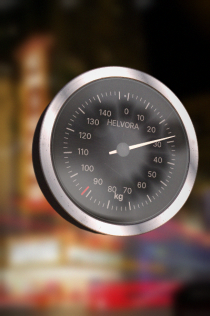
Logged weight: 28 kg
